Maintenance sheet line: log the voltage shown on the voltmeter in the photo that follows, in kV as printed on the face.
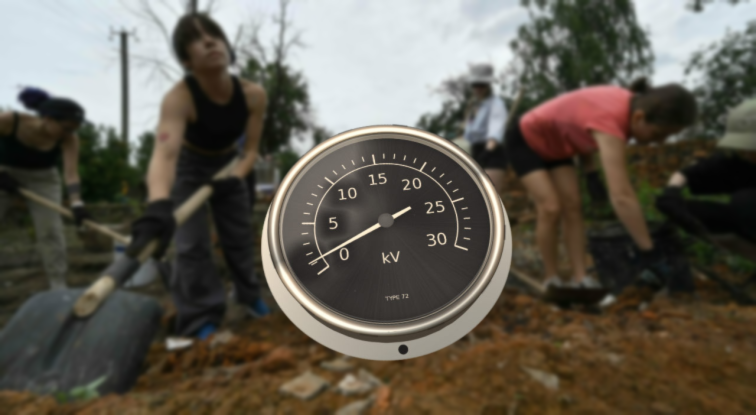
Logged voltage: 1 kV
